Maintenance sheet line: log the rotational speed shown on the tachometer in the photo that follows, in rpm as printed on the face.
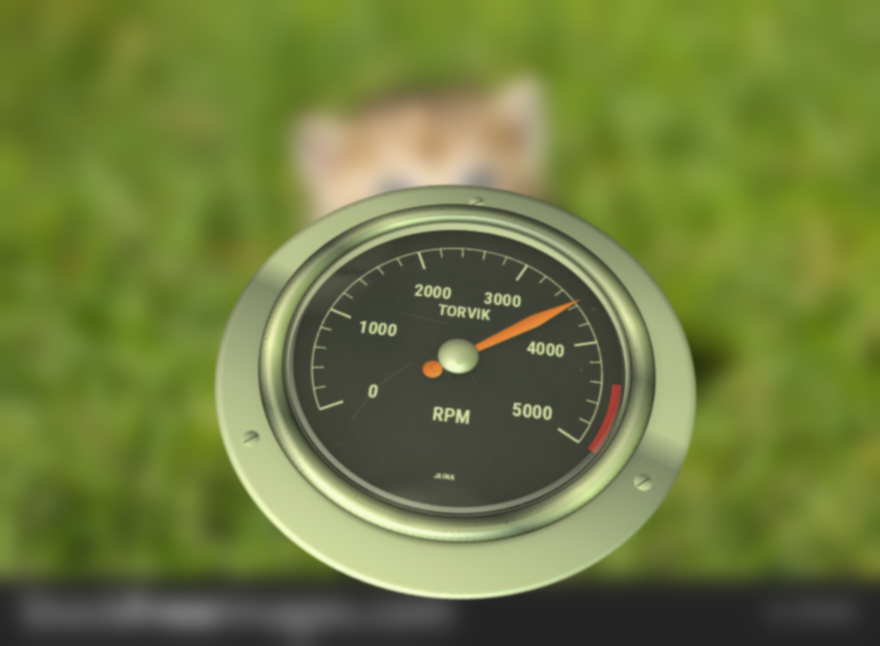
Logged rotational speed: 3600 rpm
